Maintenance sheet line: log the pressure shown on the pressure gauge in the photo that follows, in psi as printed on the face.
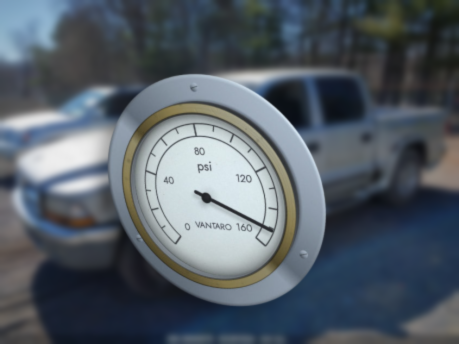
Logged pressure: 150 psi
